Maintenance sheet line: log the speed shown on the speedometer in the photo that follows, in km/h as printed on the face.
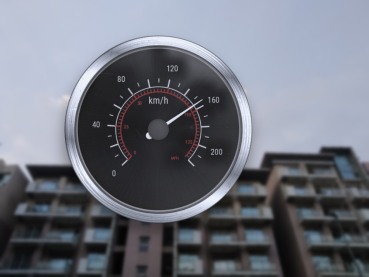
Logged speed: 155 km/h
